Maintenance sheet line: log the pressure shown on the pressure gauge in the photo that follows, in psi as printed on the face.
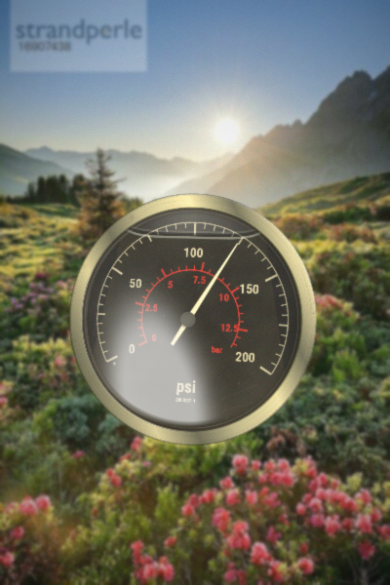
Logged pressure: 125 psi
